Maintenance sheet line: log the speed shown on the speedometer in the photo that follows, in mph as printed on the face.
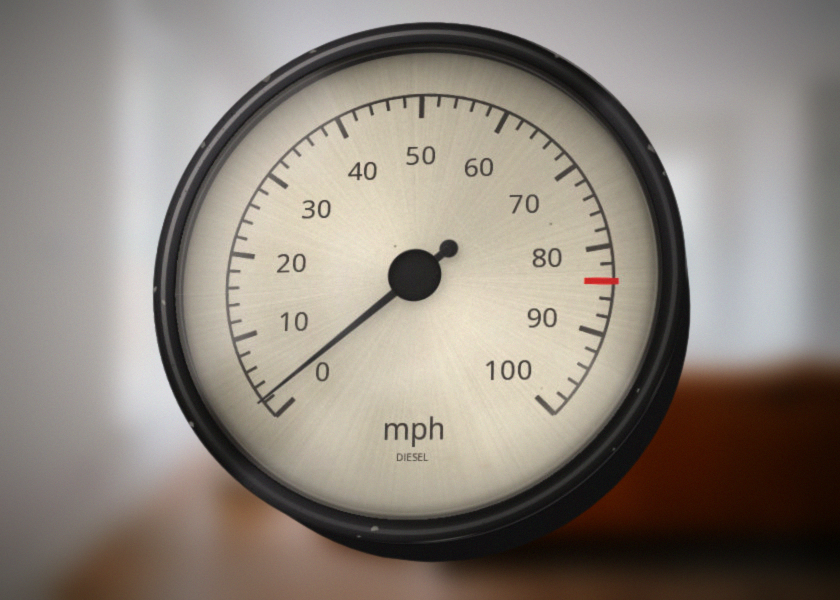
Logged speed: 2 mph
